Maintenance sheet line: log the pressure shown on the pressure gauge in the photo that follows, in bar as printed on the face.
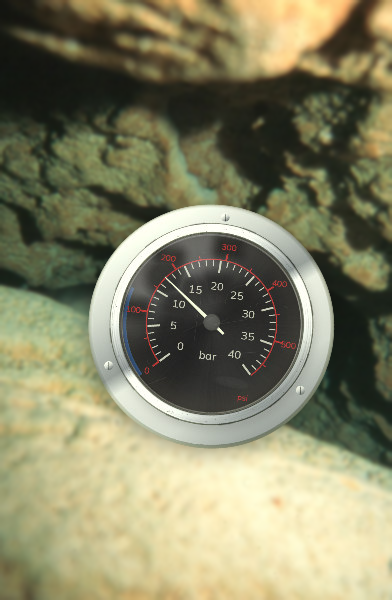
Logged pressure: 12 bar
